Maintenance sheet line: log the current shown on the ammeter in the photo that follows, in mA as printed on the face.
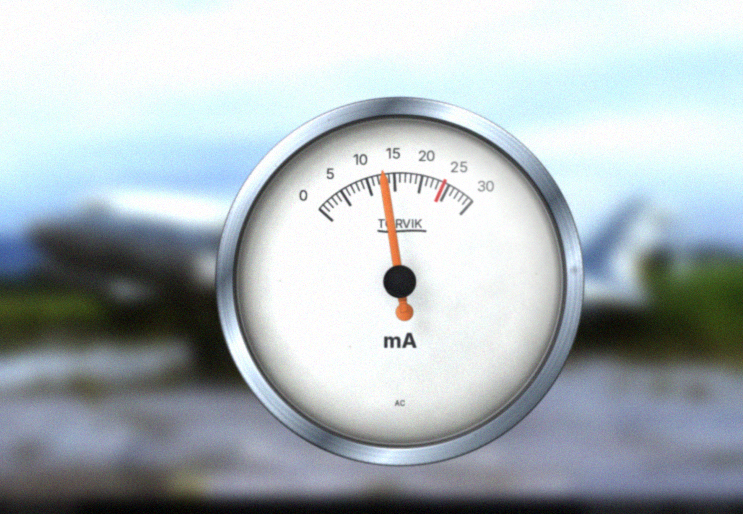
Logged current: 13 mA
